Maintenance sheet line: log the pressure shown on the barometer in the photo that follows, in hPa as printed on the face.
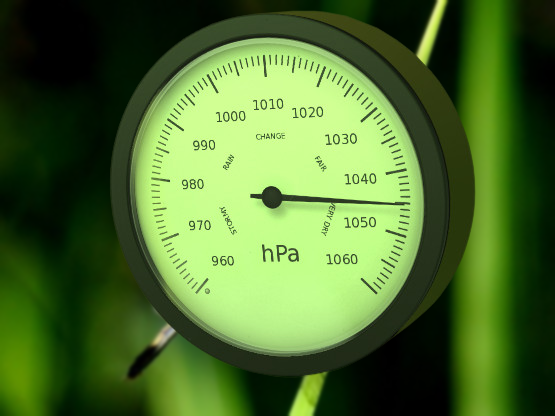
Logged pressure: 1045 hPa
